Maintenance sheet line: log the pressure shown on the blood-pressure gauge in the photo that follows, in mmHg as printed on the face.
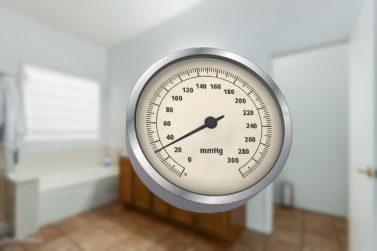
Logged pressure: 30 mmHg
